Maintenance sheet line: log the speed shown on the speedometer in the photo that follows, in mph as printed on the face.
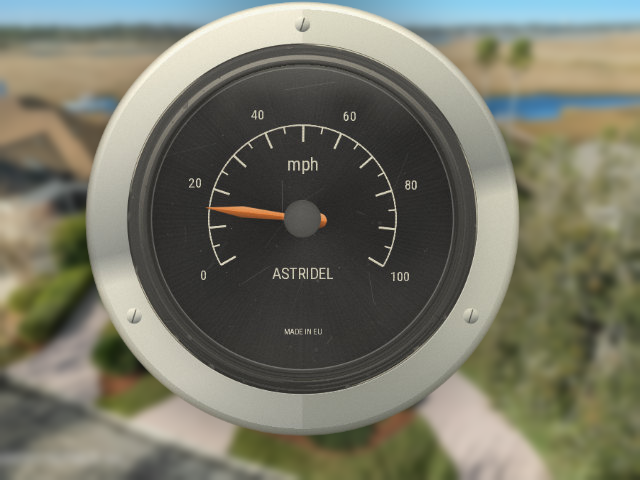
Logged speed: 15 mph
